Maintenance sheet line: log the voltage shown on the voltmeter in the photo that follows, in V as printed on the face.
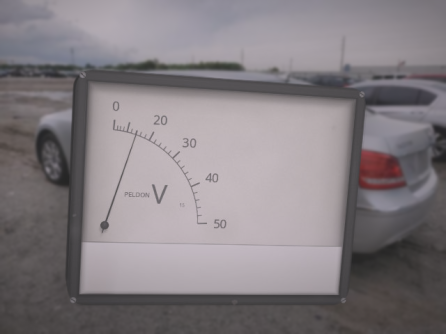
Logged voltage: 14 V
